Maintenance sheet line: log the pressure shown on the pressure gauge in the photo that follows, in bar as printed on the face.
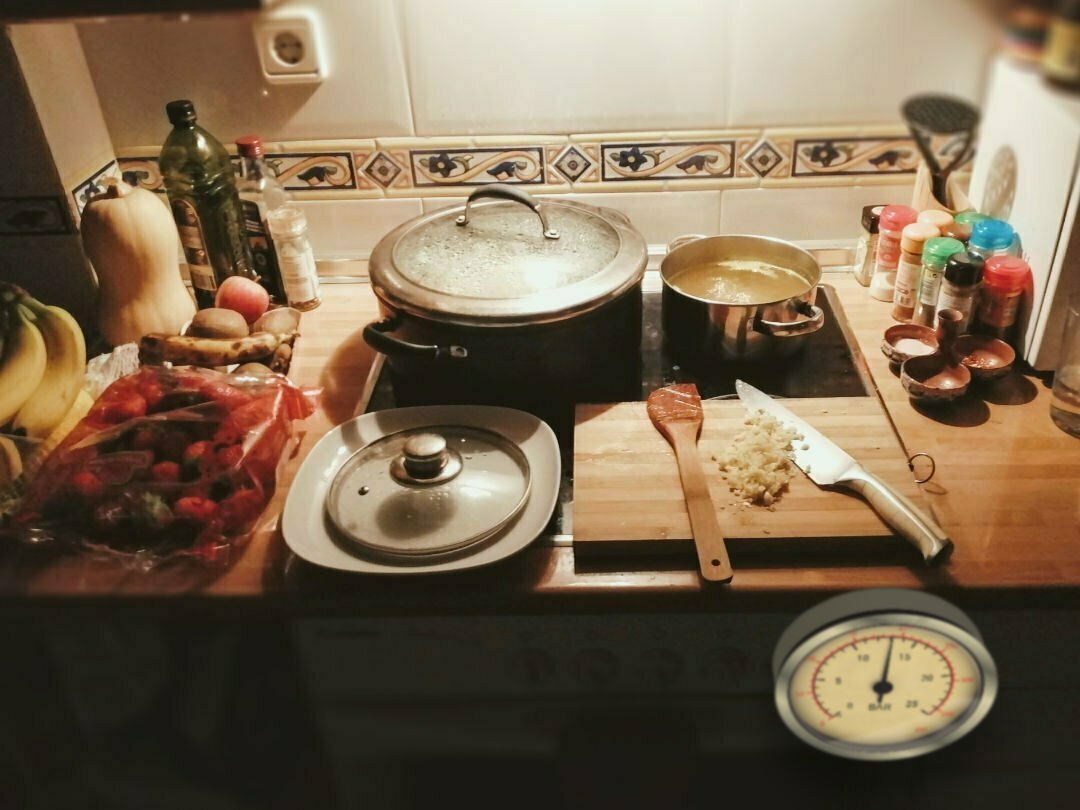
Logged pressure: 13 bar
